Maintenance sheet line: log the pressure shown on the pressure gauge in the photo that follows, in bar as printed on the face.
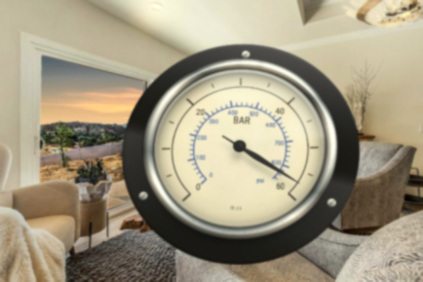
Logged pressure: 57.5 bar
